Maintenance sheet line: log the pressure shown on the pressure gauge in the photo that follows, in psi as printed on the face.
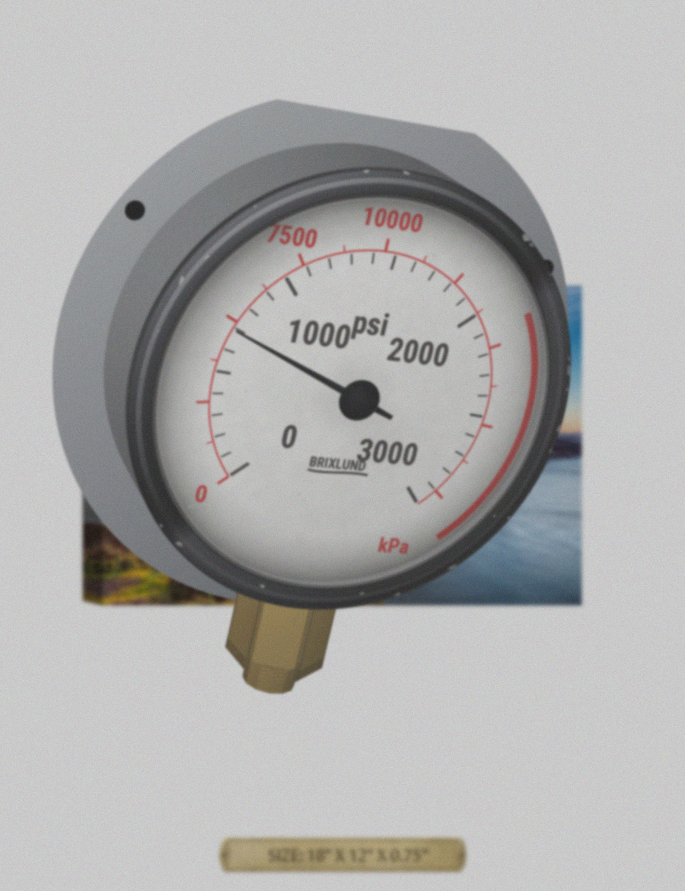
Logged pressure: 700 psi
